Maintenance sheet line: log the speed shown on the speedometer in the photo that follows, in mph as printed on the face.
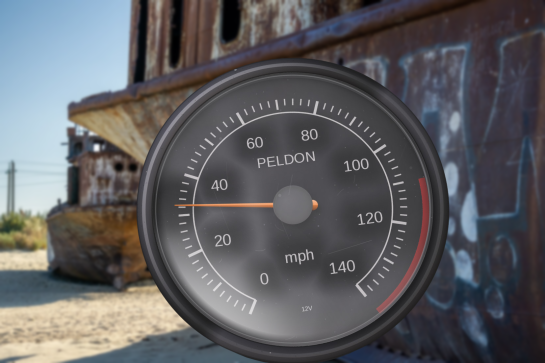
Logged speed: 32 mph
